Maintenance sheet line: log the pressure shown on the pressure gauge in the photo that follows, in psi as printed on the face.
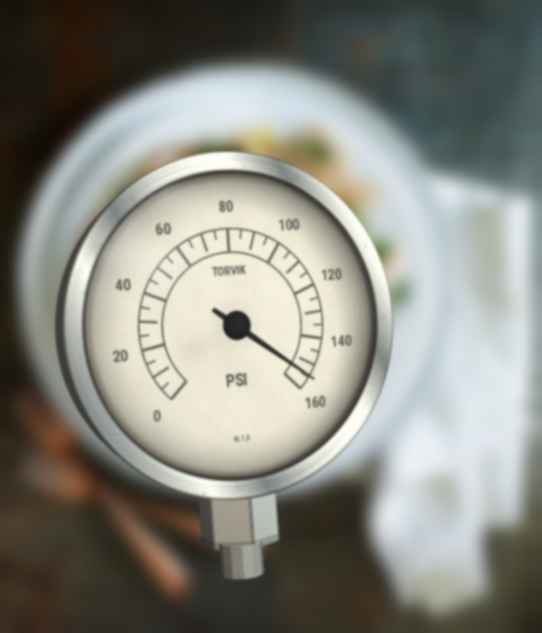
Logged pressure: 155 psi
